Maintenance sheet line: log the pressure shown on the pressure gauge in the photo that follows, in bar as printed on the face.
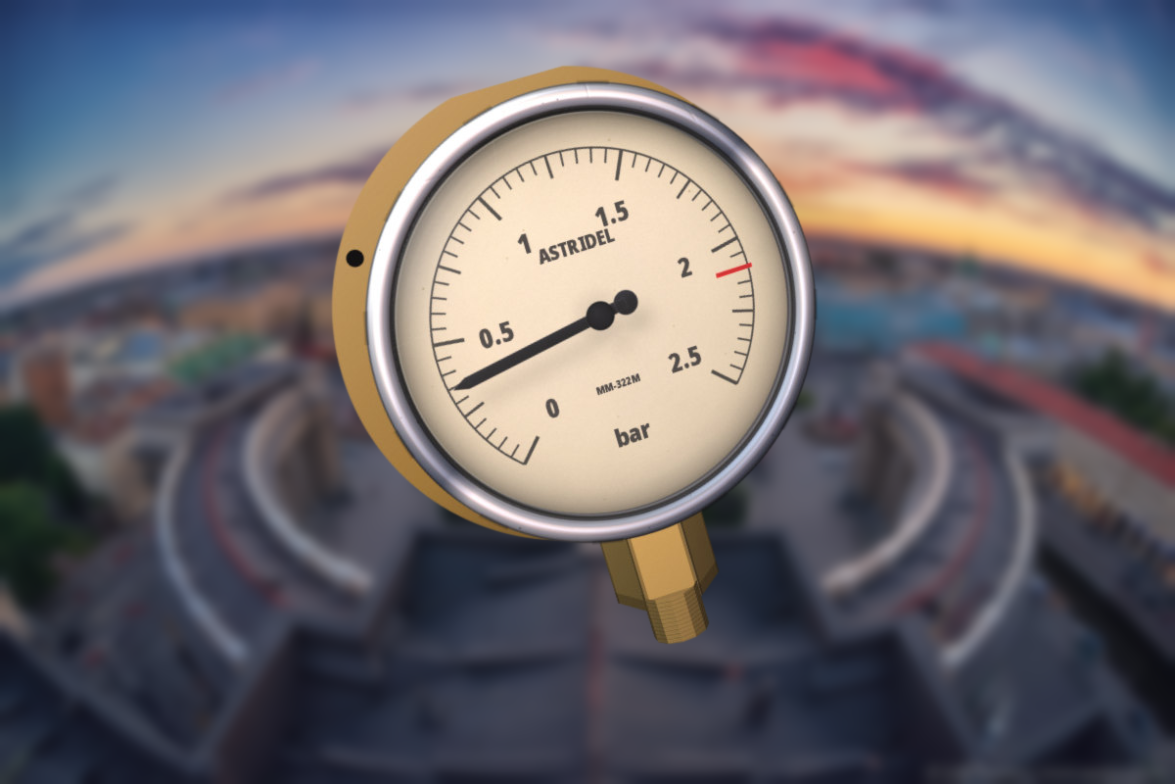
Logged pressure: 0.35 bar
